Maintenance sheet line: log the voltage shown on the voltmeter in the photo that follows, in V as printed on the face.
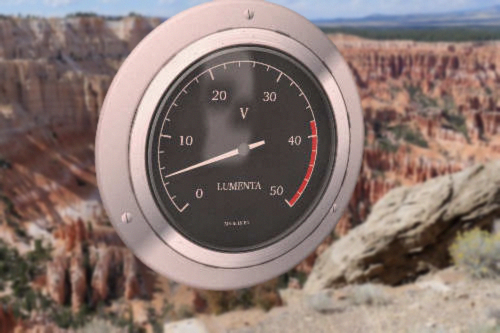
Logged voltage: 5 V
